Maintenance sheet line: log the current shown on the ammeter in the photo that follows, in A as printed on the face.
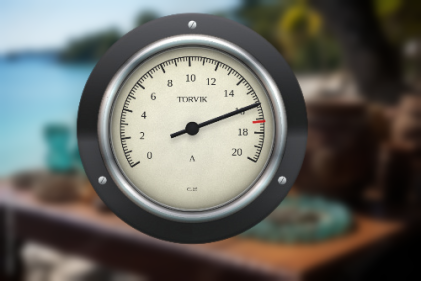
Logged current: 16 A
